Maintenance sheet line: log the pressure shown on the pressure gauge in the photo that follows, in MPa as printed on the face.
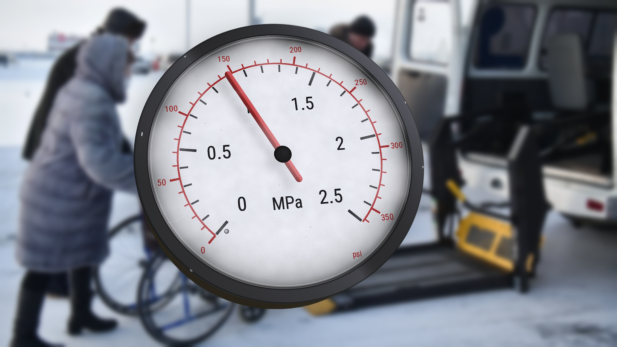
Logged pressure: 1 MPa
